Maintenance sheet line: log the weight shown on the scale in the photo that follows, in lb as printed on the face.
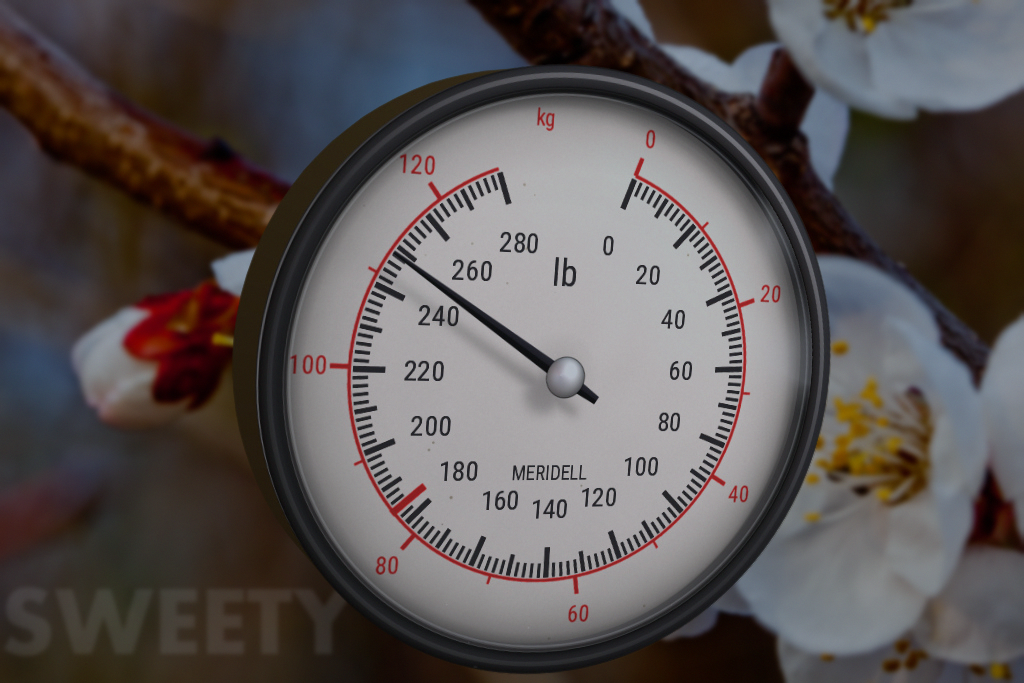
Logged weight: 248 lb
